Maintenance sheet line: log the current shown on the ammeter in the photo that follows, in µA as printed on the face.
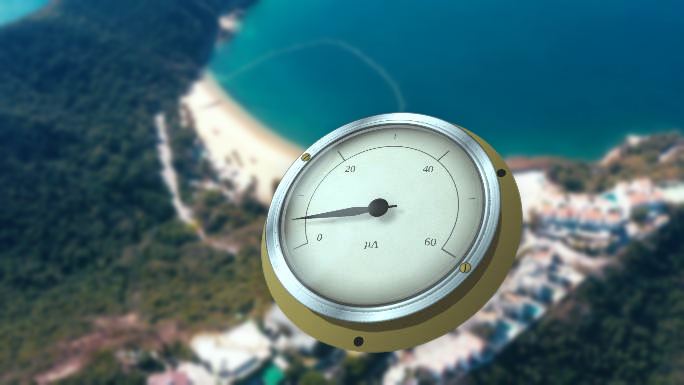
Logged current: 5 µA
